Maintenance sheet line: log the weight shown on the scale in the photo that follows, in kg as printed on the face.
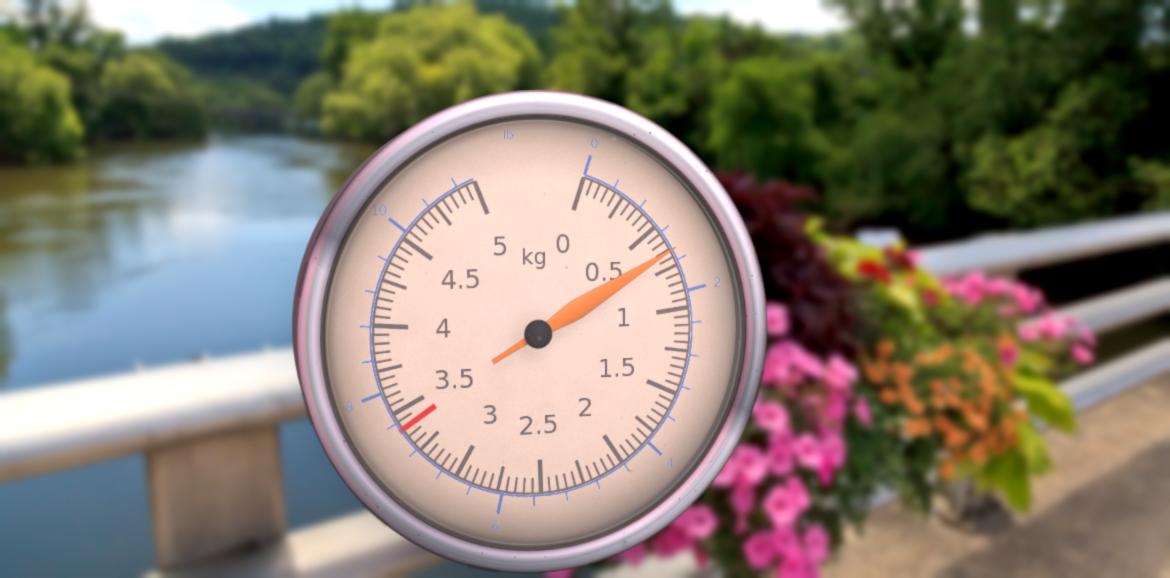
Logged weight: 0.65 kg
